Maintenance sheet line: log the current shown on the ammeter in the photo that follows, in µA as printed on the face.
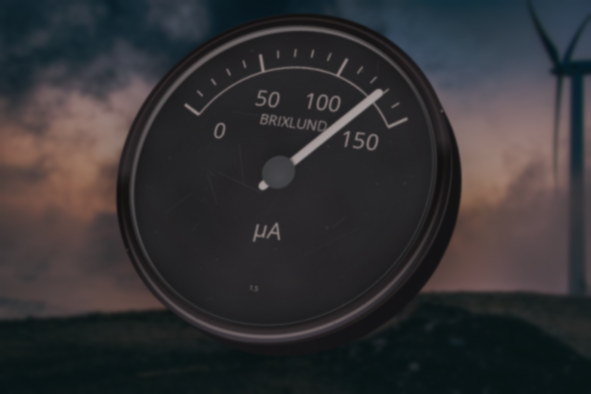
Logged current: 130 µA
